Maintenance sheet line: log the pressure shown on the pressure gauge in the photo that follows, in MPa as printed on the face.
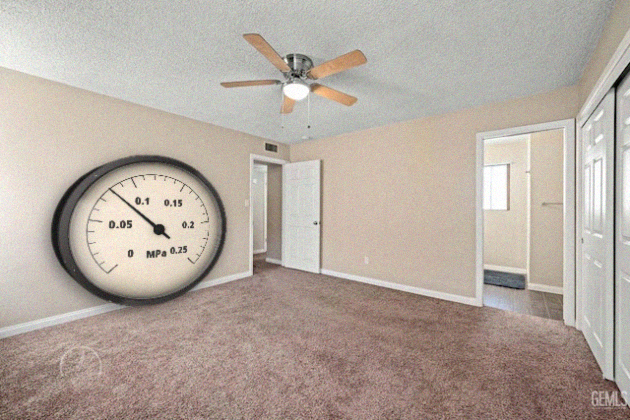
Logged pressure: 0.08 MPa
